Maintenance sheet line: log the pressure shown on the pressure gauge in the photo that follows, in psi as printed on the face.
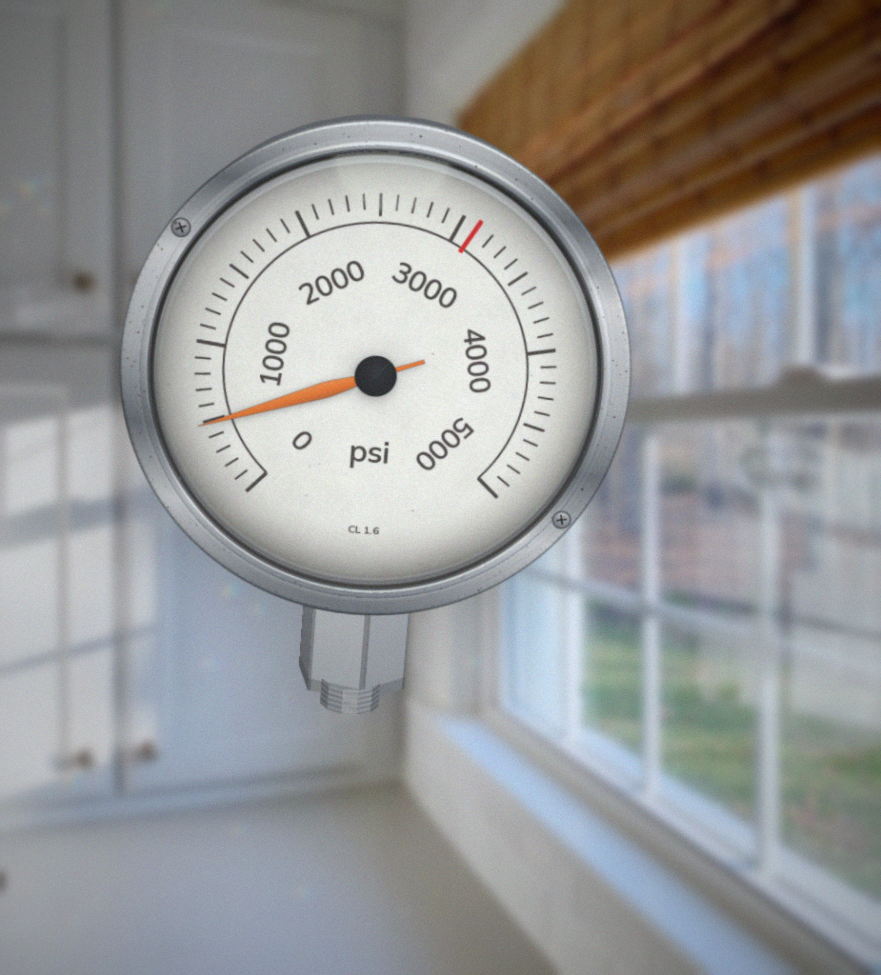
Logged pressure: 500 psi
